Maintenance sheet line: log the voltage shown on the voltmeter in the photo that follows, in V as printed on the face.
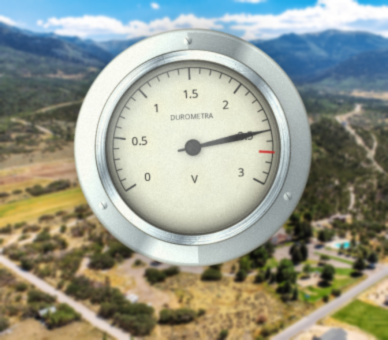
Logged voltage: 2.5 V
